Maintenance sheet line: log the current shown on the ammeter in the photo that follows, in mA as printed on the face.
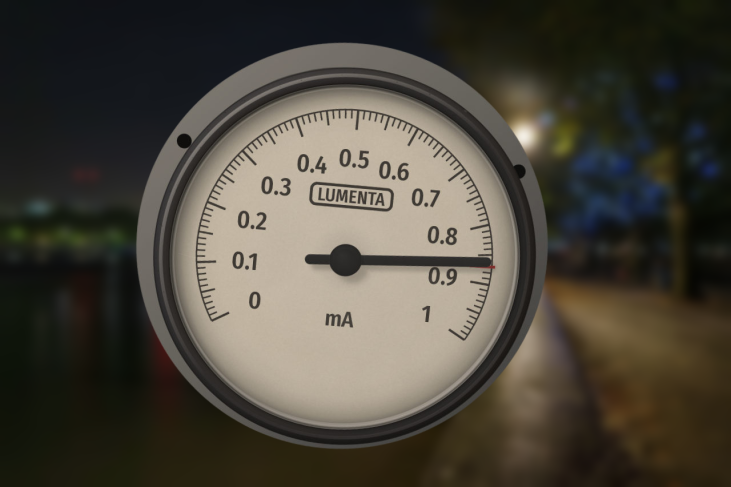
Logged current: 0.86 mA
